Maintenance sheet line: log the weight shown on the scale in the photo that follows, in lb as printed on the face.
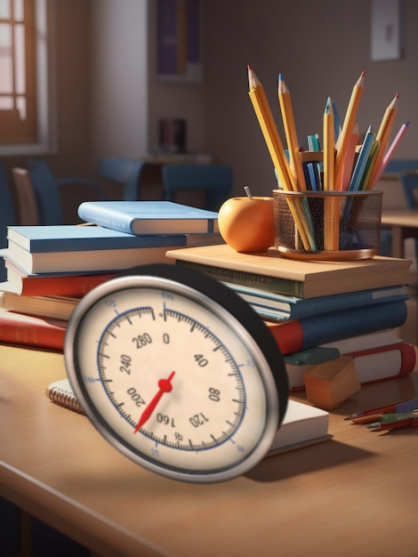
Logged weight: 180 lb
